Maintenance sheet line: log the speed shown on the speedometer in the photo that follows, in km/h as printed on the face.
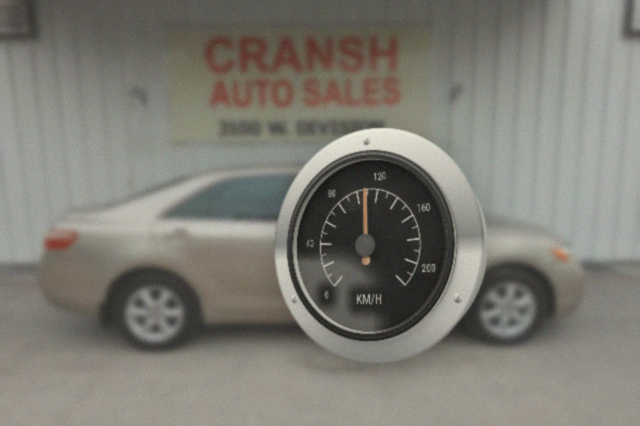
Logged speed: 110 km/h
